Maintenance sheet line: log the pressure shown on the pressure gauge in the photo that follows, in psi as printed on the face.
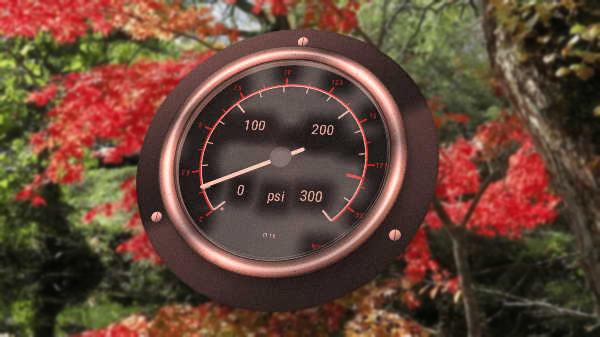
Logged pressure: 20 psi
